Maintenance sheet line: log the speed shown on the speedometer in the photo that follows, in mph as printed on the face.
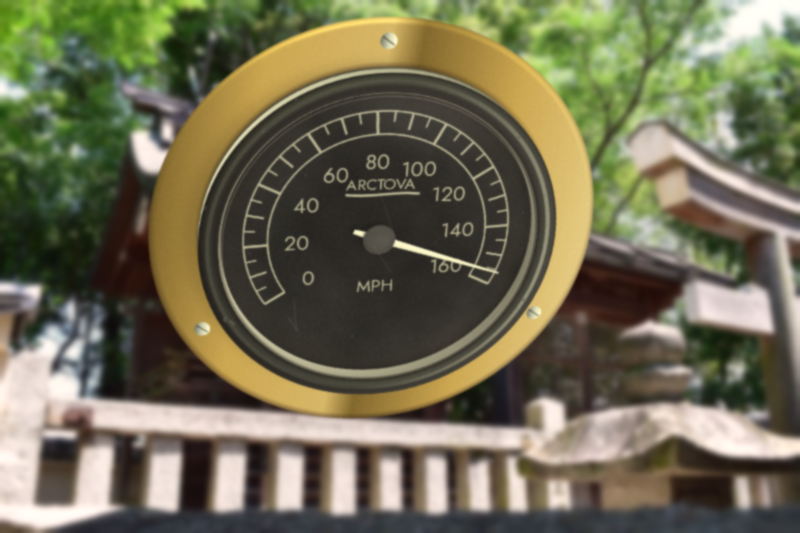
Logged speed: 155 mph
